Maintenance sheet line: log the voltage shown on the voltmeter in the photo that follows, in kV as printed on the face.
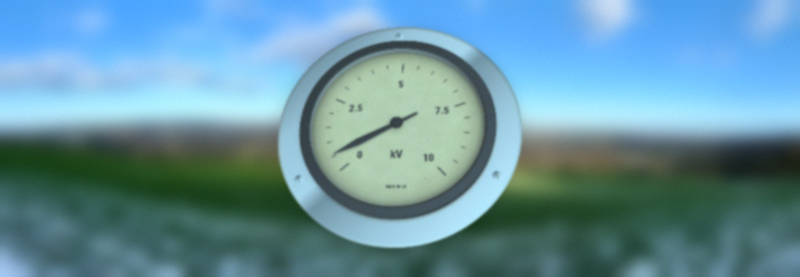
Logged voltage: 0.5 kV
